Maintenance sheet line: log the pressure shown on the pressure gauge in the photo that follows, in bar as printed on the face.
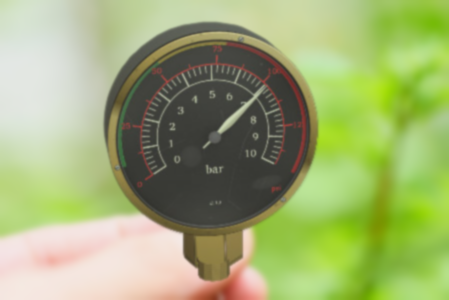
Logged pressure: 7 bar
